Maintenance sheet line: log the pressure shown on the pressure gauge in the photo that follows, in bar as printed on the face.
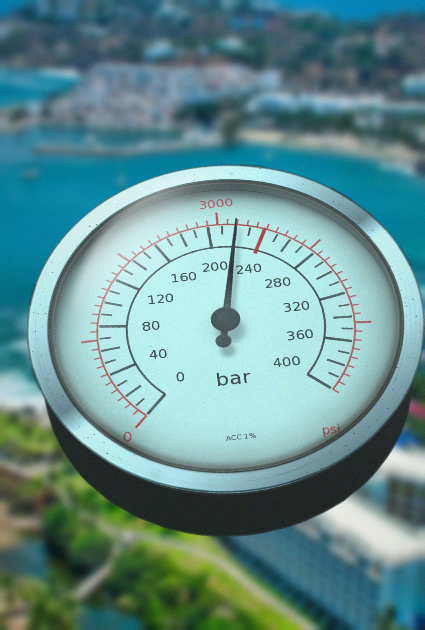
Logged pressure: 220 bar
